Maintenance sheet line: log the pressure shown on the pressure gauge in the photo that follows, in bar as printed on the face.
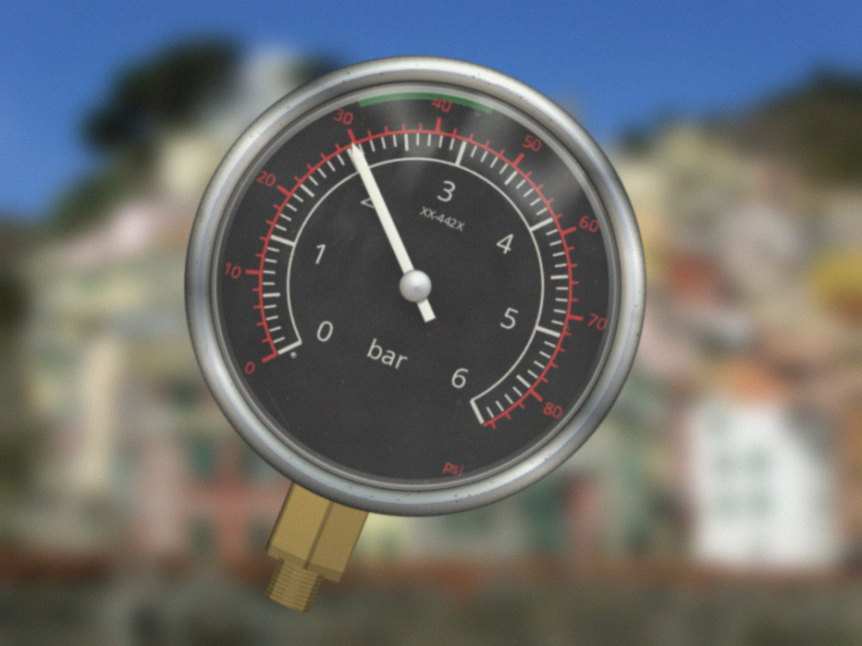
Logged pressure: 2.05 bar
